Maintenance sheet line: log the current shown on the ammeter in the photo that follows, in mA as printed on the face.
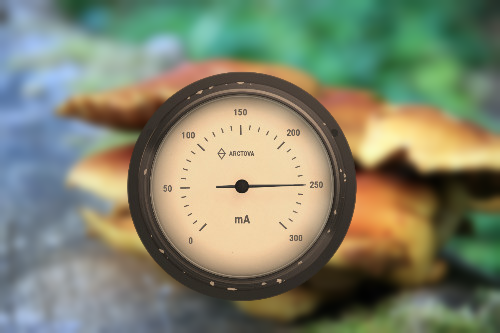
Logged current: 250 mA
